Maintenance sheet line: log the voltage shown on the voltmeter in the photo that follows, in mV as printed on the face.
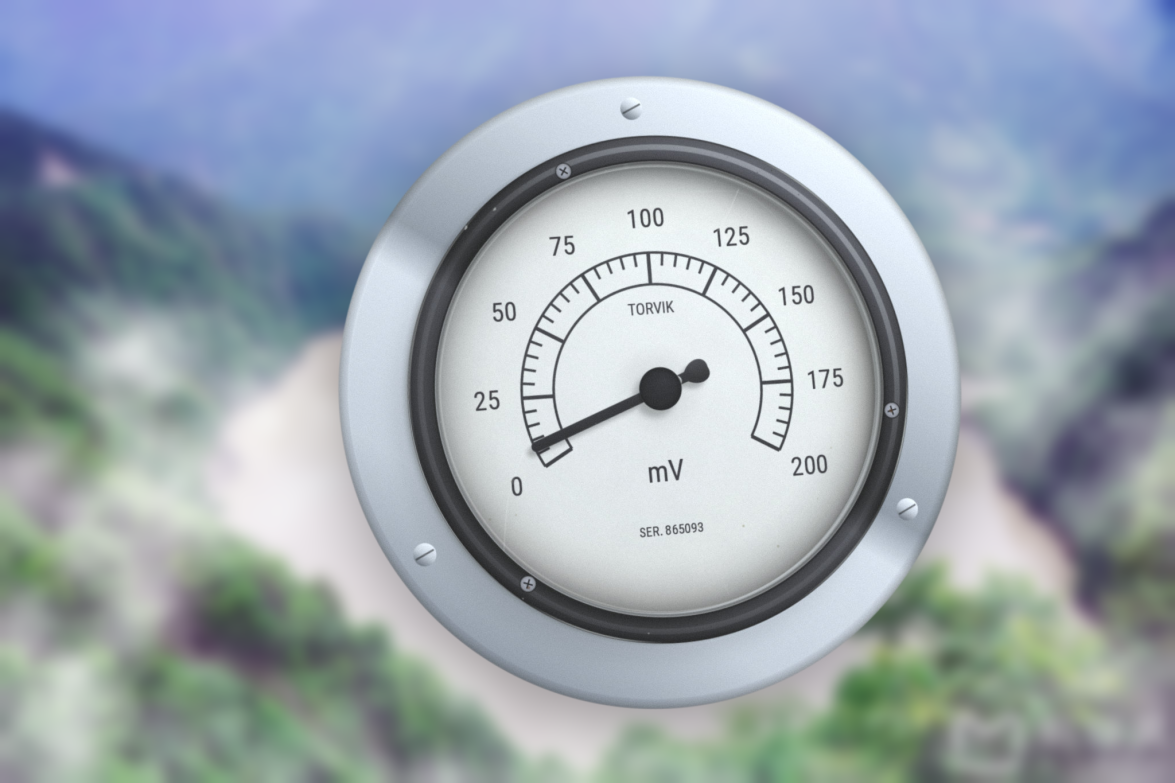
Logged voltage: 7.5 mV
